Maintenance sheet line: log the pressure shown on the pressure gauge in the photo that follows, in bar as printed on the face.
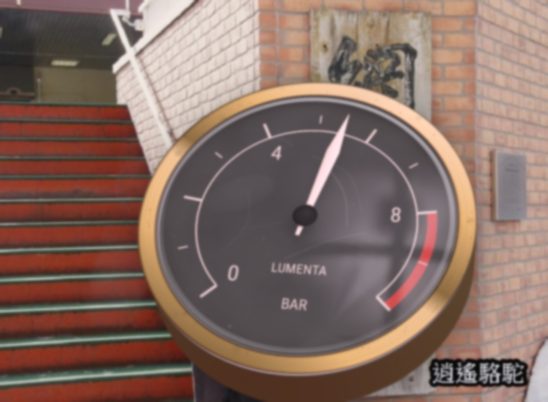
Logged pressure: 5.5 bar
